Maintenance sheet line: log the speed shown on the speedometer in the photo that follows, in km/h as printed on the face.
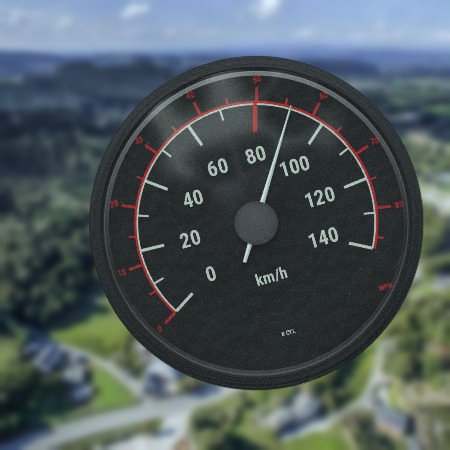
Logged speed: 90 km/h
